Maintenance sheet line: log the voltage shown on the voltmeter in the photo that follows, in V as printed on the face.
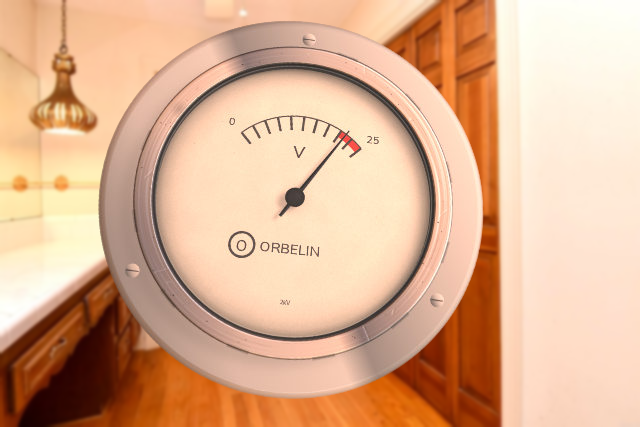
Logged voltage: 21.25 V
